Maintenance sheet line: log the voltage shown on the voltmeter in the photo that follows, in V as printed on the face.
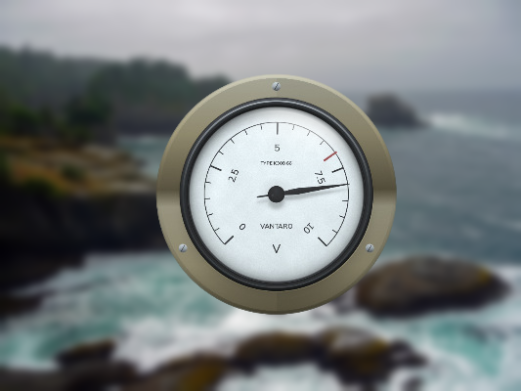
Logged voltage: 8 V
